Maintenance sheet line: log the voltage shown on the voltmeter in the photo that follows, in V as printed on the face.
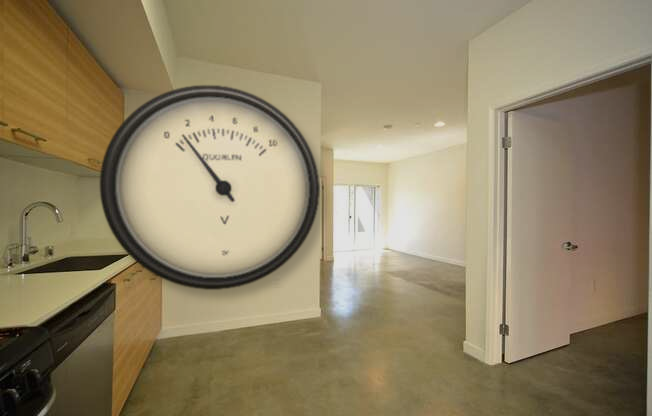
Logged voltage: 1 V
